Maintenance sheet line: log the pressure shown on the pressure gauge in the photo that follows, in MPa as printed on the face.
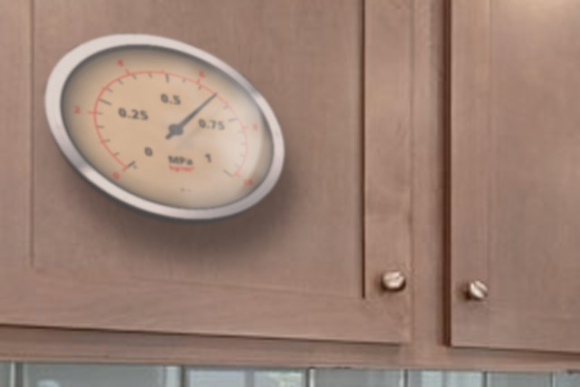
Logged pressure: 0.65 MPa
